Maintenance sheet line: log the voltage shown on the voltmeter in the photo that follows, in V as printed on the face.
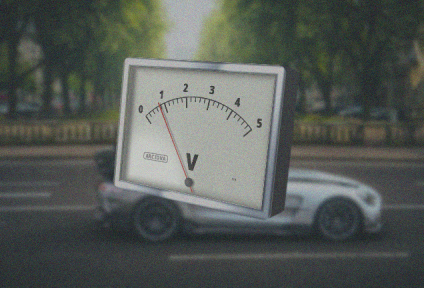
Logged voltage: 0.8 V
